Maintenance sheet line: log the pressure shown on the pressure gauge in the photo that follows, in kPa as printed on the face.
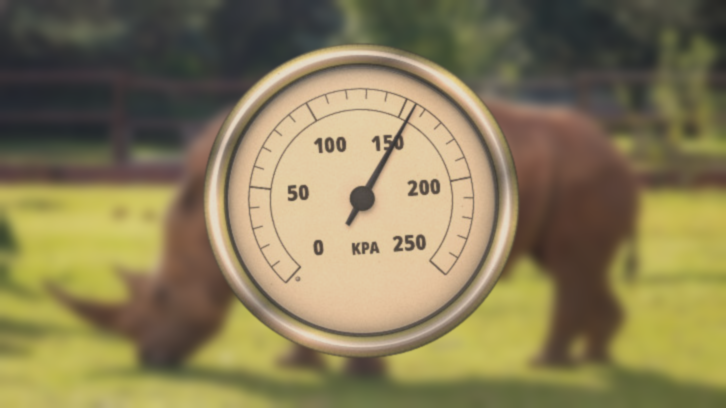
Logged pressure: 155 kPa
